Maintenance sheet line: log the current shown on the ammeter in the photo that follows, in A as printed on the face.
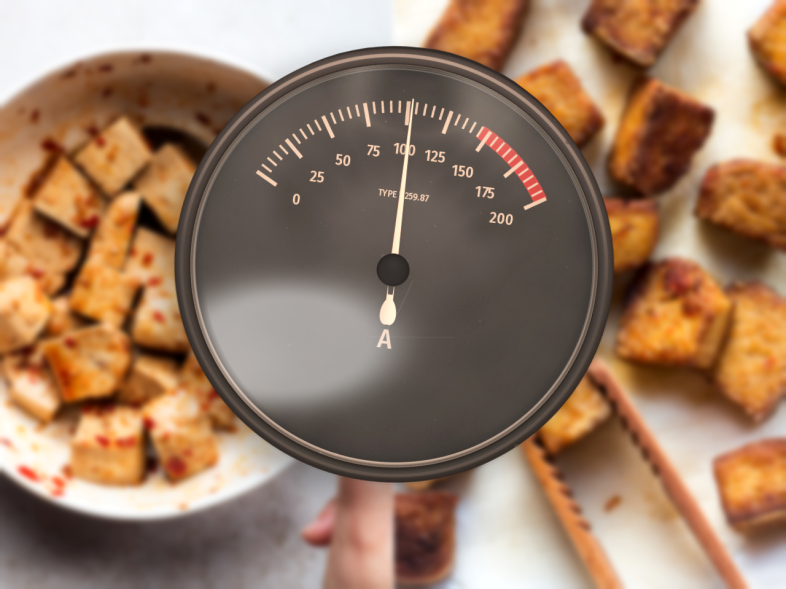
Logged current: 102.5 A
